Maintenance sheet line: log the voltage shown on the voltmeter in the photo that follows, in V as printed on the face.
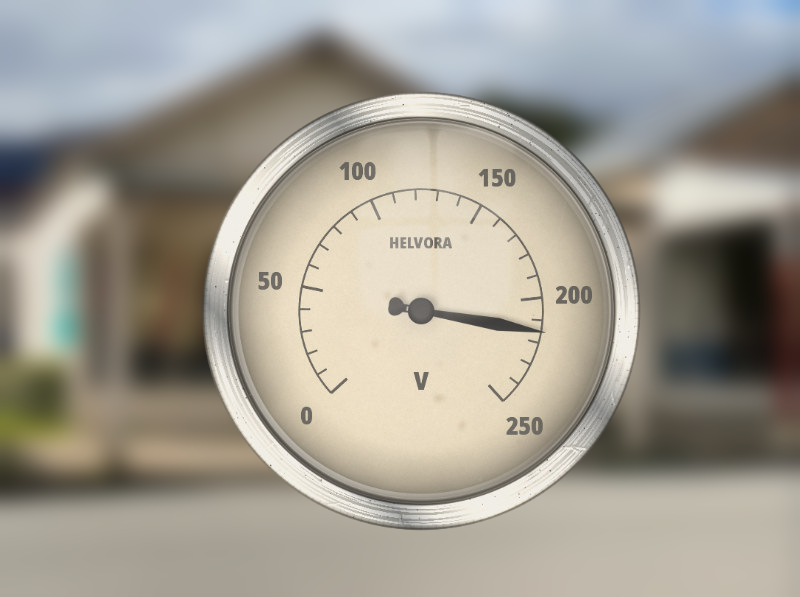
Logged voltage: 215 V
